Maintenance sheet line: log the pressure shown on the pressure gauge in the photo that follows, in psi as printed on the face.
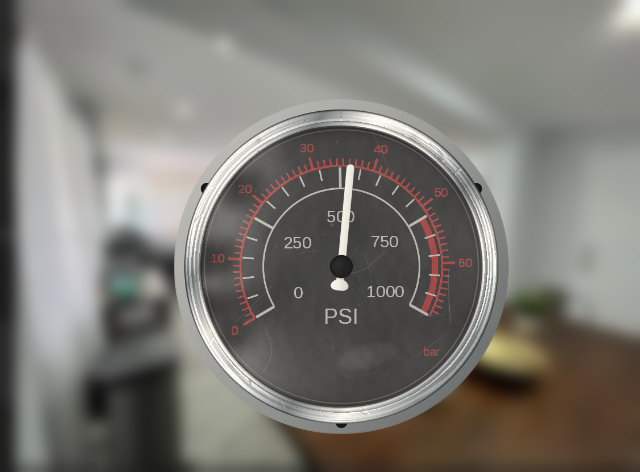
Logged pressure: 525 psi
